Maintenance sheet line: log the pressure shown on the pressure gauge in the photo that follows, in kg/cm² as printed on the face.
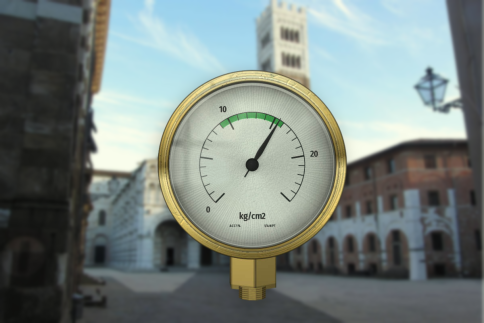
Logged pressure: 15.5 kg/cm²
